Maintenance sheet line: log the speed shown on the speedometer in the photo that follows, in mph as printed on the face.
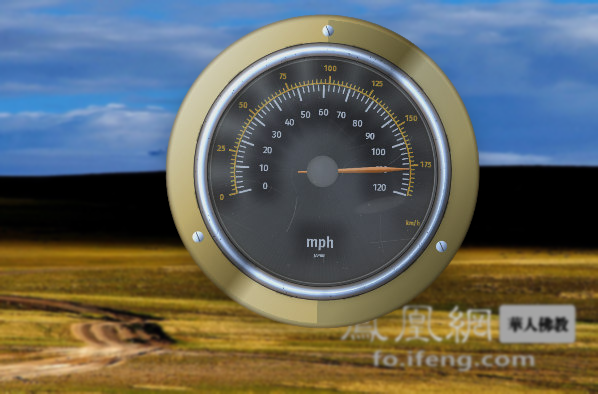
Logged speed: 110 mph
